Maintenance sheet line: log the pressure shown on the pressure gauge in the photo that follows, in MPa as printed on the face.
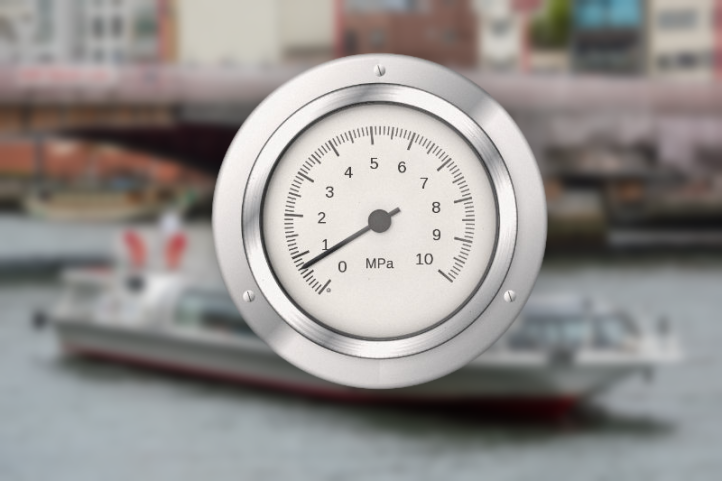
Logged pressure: 0.7 MPa
